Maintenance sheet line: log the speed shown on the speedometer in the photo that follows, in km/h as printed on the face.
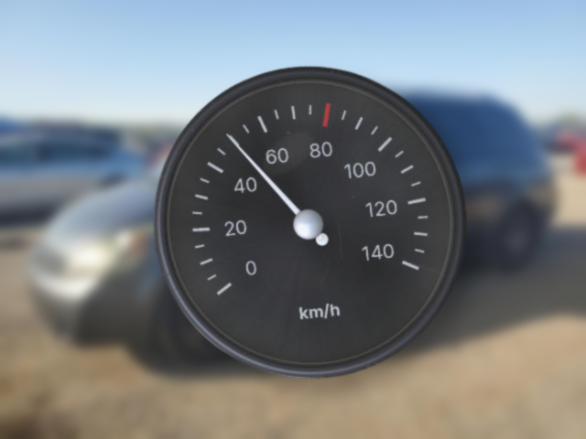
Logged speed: 50 km/h
